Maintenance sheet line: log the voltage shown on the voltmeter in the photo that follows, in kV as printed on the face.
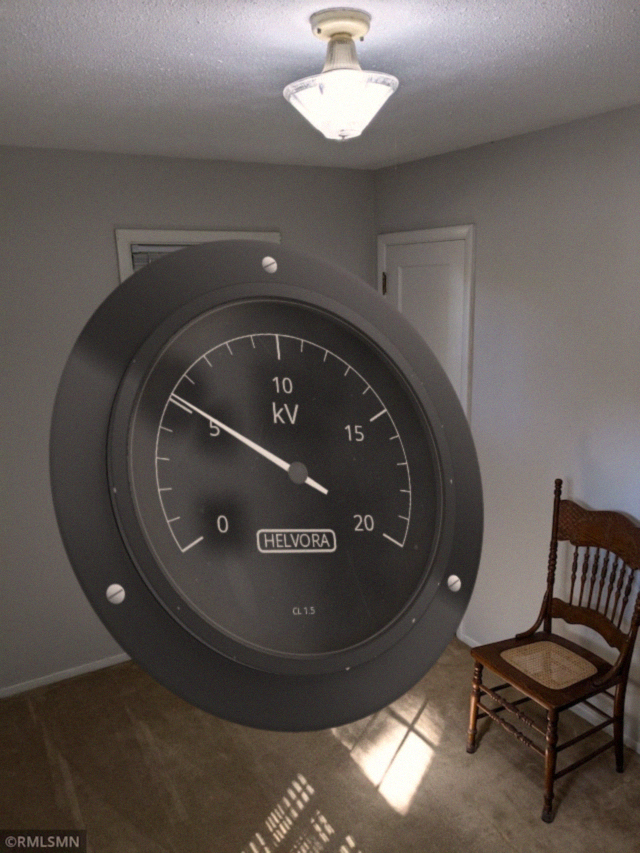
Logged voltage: 5 kV
